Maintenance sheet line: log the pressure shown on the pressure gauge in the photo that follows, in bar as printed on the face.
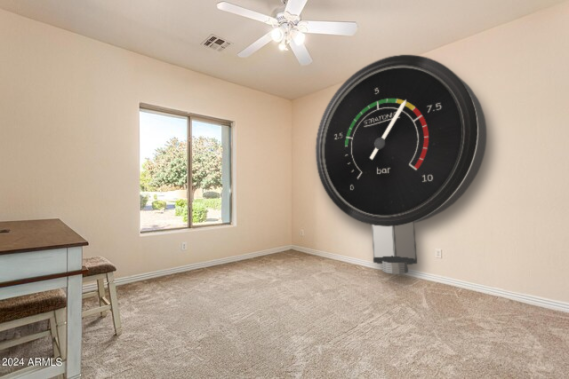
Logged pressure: 6.5 bar
